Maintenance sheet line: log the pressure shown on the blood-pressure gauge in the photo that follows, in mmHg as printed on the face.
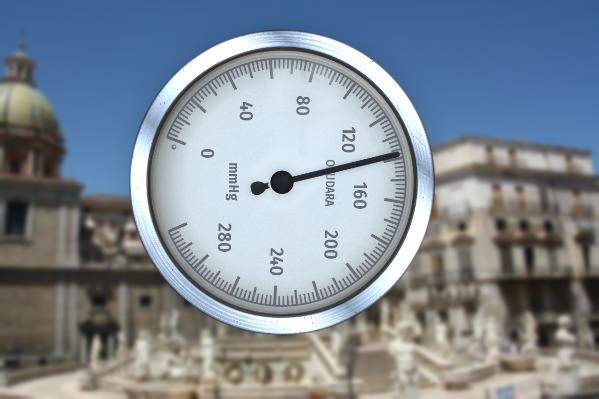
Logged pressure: 138 mmHg
